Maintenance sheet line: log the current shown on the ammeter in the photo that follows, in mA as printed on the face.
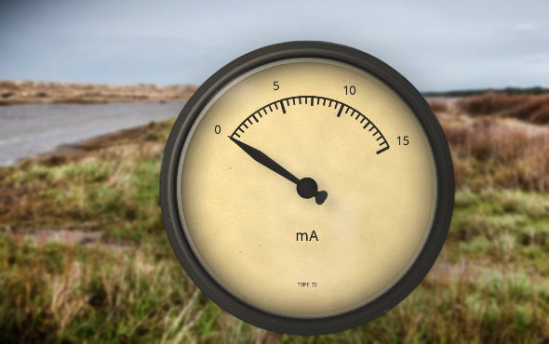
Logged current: 0 mA
